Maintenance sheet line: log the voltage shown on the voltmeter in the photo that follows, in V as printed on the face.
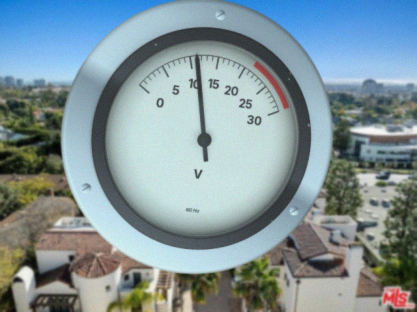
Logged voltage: 11 V
